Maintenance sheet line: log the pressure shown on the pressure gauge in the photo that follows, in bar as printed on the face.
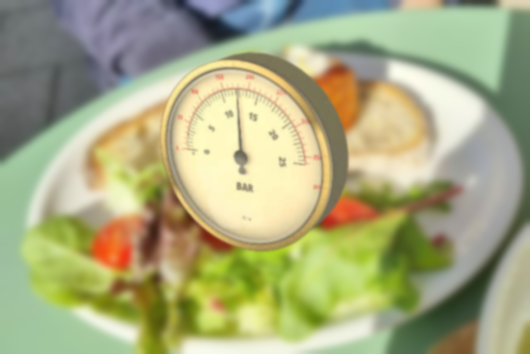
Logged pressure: 12.5 bar
